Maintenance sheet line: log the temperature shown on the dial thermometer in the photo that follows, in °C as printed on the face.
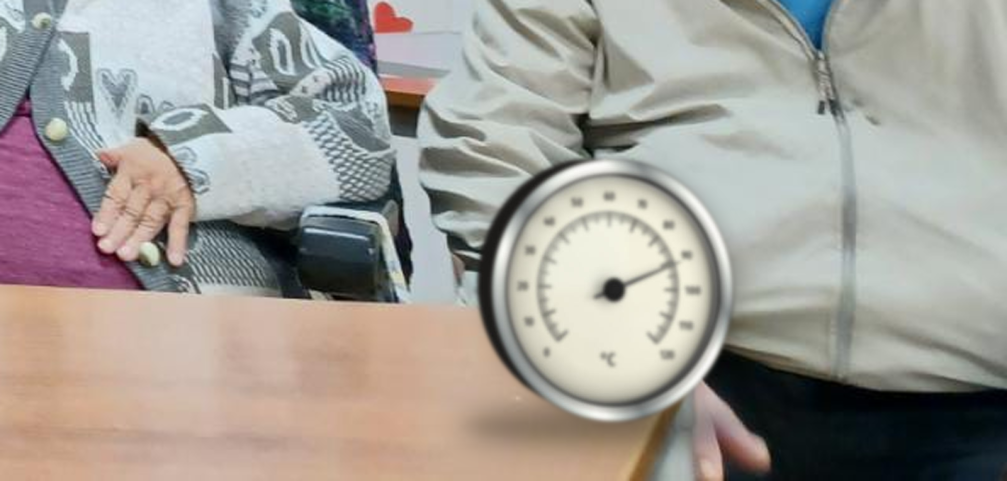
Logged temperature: 90 °C
